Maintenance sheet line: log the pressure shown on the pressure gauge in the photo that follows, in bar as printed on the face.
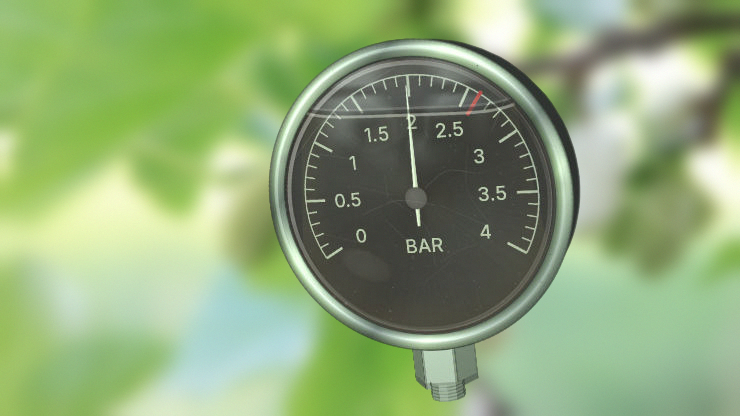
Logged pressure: 2 bar
